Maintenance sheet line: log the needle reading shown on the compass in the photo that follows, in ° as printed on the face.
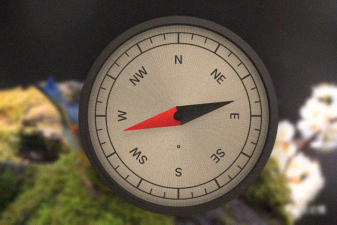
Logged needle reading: 255 °
